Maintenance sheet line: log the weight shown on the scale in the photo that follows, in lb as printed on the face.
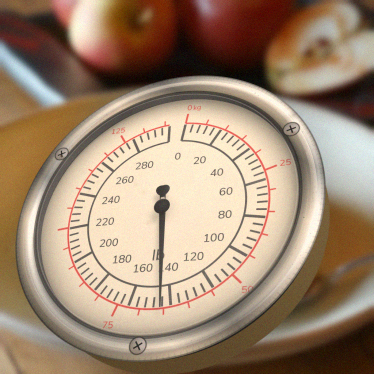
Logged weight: 144 lb
